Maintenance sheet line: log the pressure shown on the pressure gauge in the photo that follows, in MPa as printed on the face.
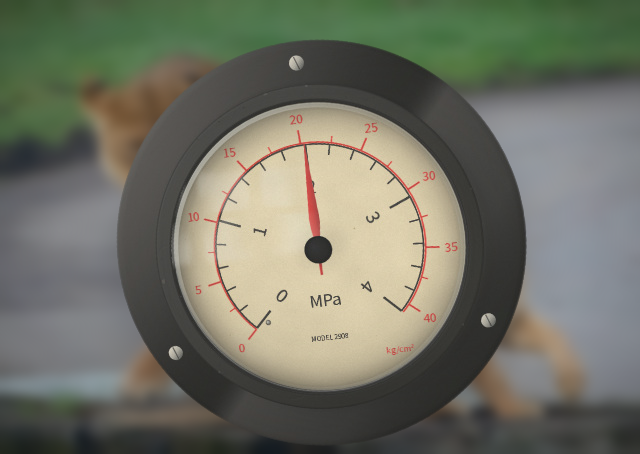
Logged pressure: 2 MPa
